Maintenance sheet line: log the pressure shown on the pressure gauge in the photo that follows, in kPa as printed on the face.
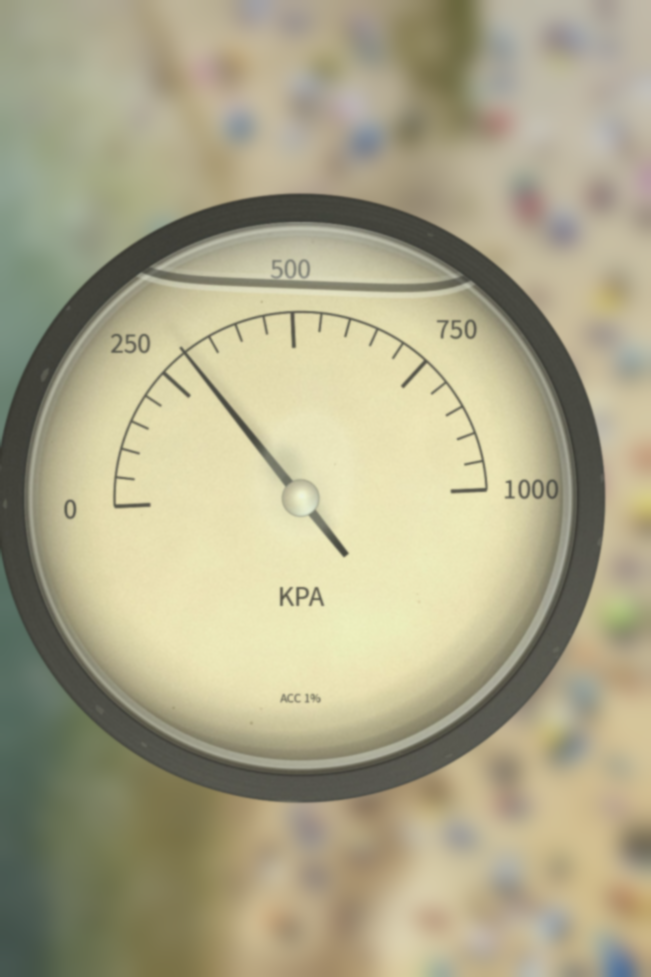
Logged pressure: 300 kPa
